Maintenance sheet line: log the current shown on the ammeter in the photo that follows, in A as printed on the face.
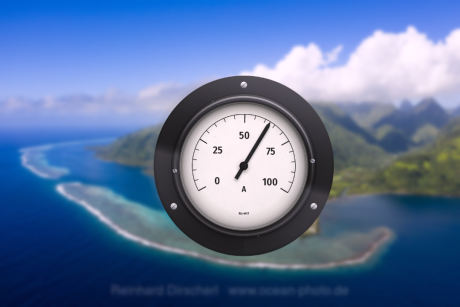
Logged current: 62.5 A
